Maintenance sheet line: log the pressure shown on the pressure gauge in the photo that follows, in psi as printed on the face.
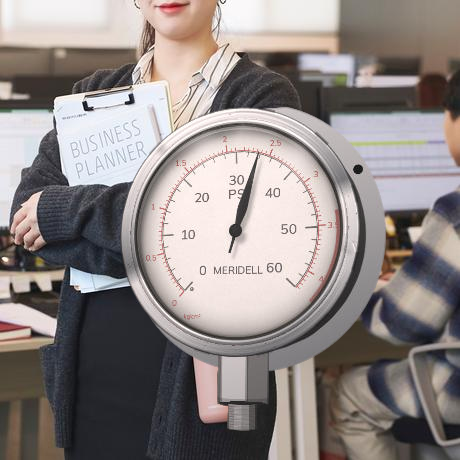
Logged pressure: 34 psi
